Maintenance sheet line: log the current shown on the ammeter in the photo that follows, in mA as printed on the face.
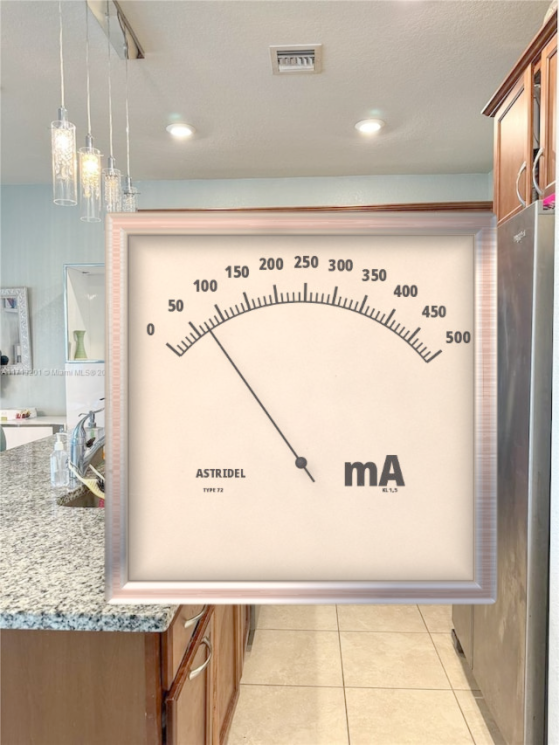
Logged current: 70 mA
